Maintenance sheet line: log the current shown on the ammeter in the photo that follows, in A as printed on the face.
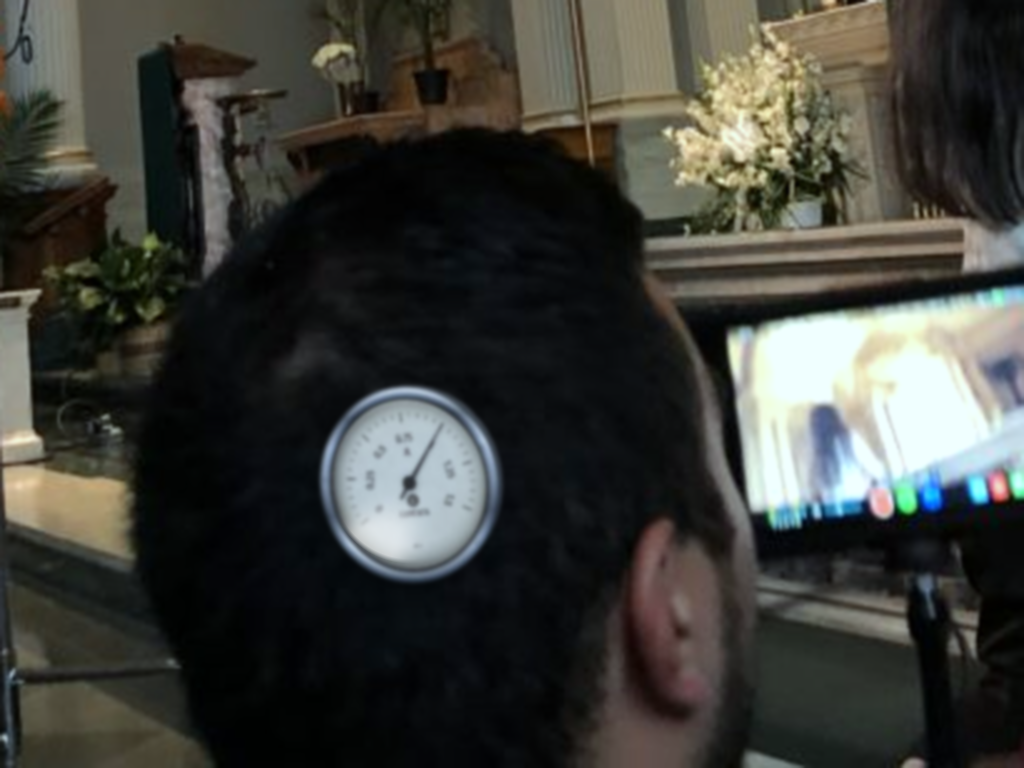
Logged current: 1 A
